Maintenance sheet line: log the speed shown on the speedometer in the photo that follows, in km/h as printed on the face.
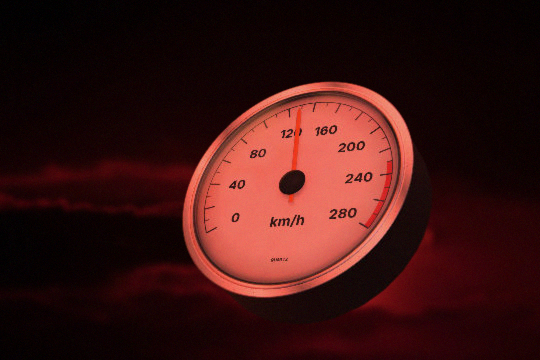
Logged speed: 130 km/h
